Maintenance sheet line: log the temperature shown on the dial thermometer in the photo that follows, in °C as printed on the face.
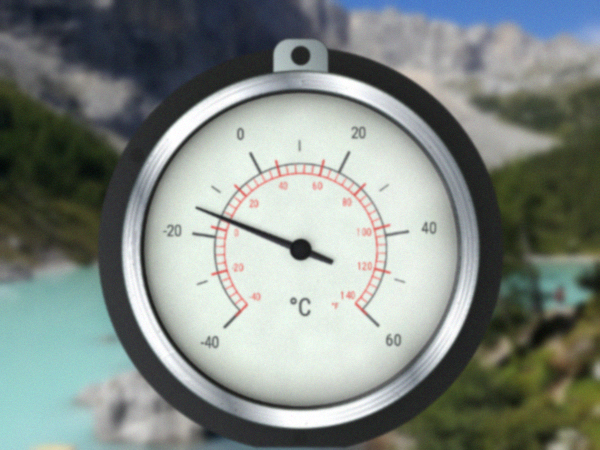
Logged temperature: -15 °C
